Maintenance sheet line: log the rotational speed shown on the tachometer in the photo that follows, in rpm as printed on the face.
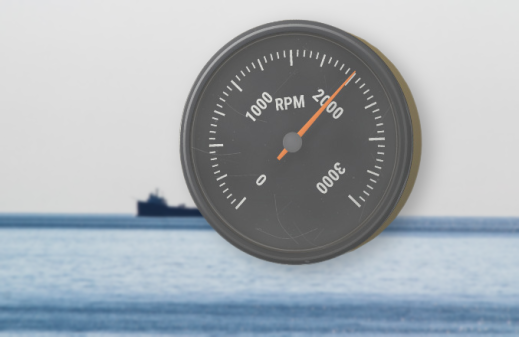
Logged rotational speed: 2000 rpm
